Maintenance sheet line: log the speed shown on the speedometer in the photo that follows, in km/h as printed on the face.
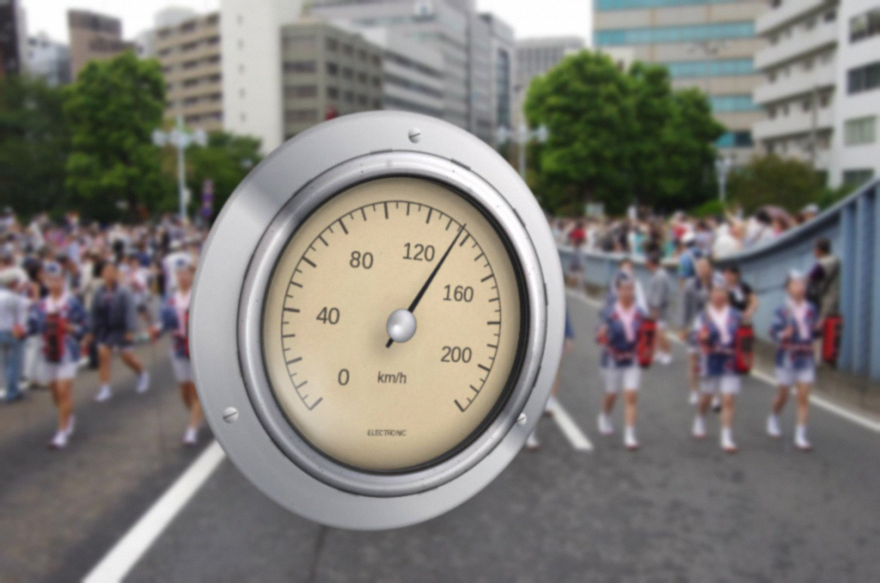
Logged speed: 135 km/h
